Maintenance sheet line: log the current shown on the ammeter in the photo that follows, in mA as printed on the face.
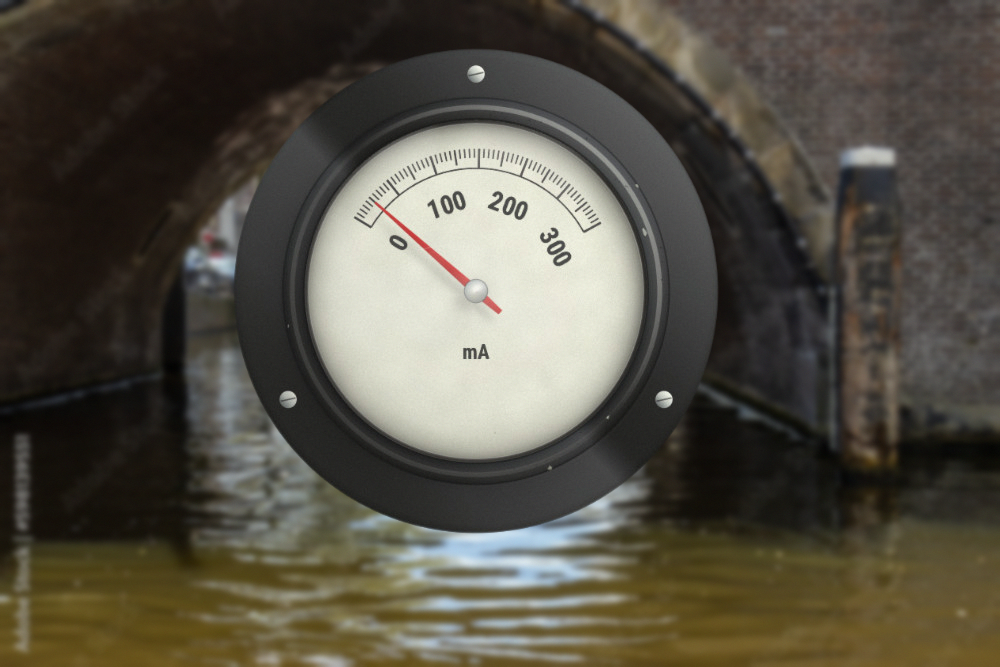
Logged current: 25 mA
